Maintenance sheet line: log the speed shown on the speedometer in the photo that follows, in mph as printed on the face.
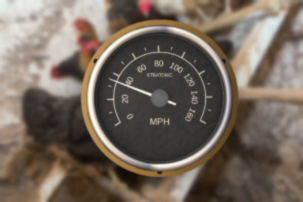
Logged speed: 35 mph
